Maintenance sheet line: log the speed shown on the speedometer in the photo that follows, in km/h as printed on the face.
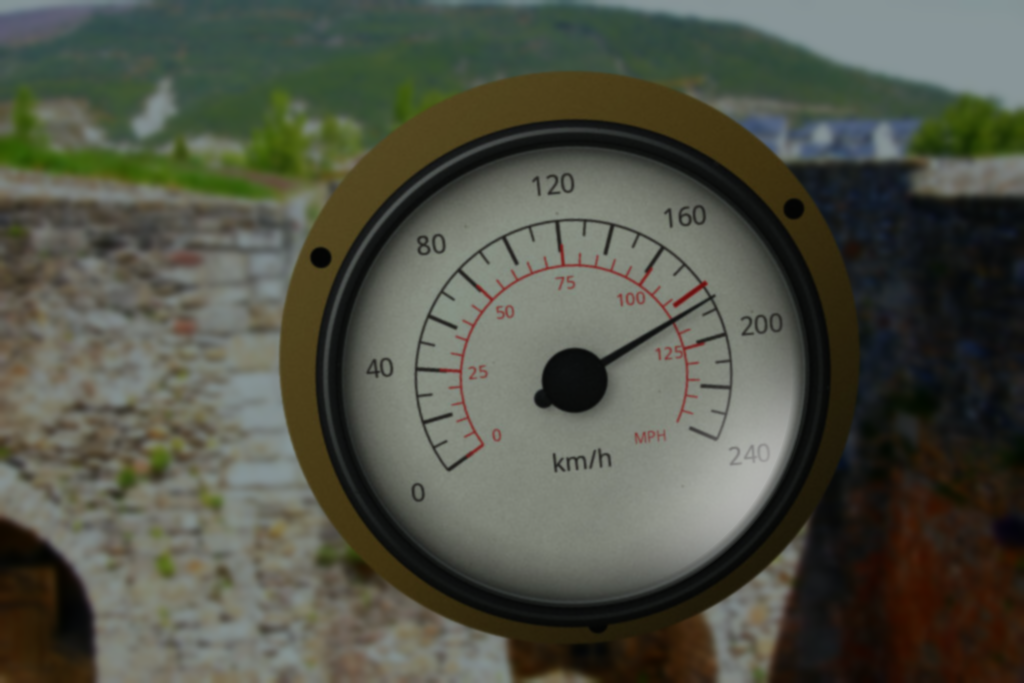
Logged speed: 185 km/h
